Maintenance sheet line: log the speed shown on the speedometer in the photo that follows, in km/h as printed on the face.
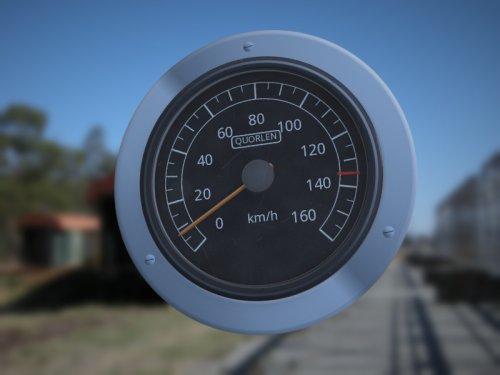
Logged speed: 7.5 km/h
